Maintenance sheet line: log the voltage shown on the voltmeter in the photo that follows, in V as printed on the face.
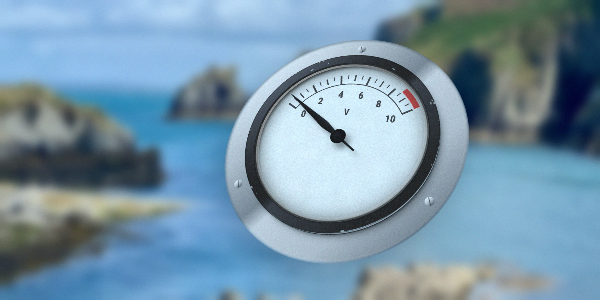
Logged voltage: 0.5 V
